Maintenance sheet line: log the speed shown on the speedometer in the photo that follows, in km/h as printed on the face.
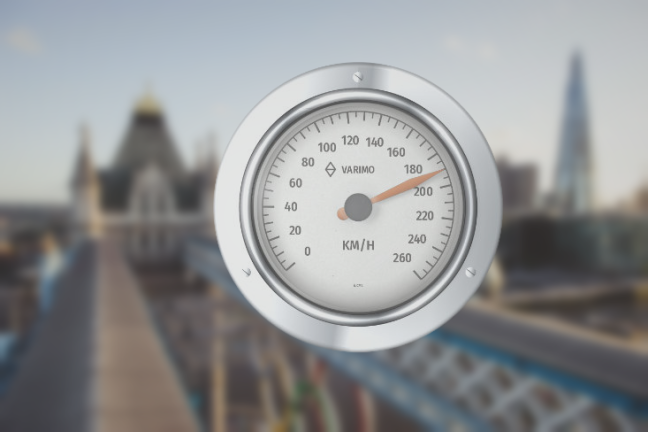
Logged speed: 190 km/h
